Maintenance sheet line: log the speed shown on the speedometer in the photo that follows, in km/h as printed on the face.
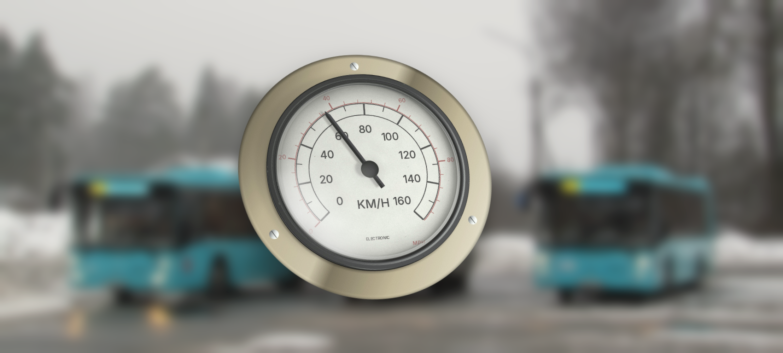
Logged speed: 60 km/h
